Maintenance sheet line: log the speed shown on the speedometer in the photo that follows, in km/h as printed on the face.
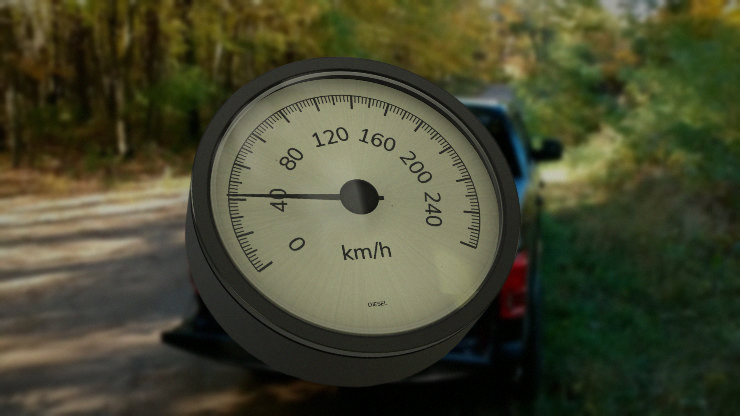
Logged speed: 40 km/h
